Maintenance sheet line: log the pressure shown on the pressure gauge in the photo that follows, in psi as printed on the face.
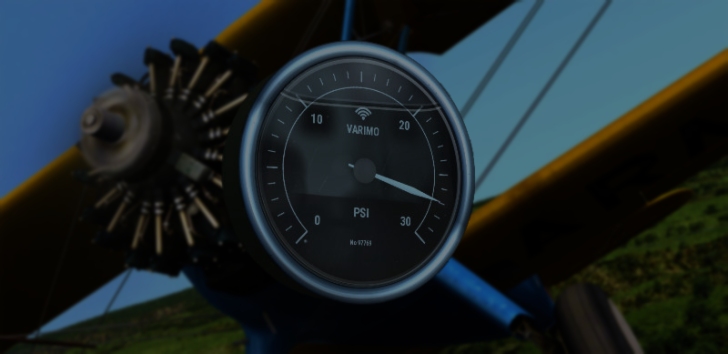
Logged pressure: 27 psi
